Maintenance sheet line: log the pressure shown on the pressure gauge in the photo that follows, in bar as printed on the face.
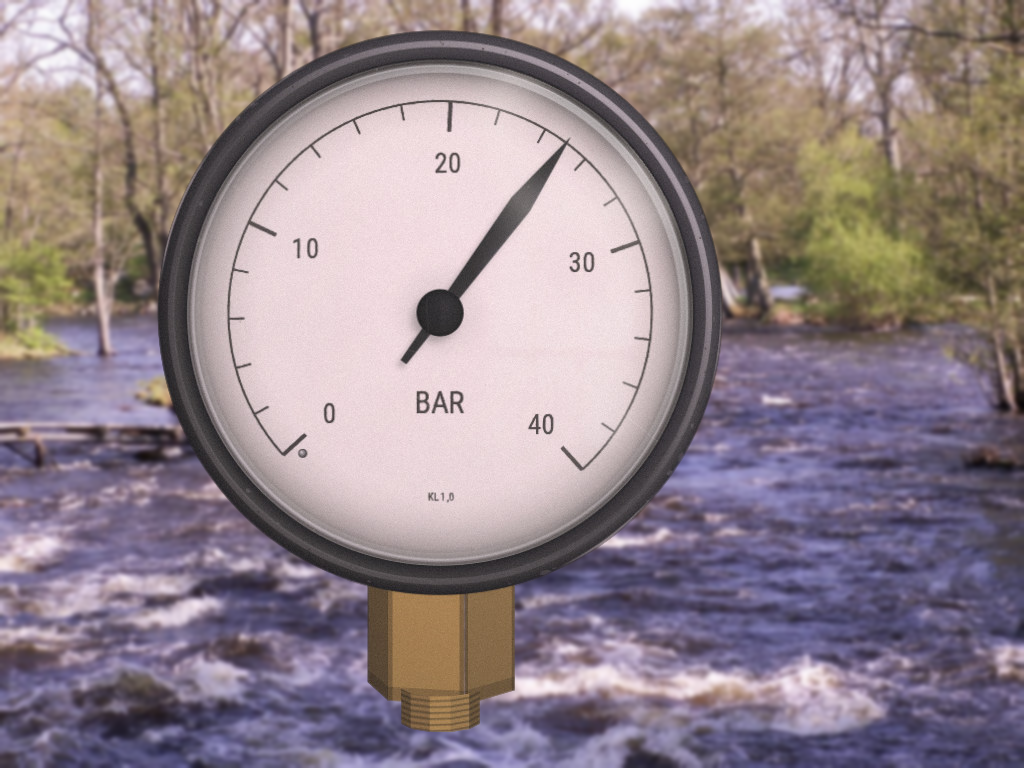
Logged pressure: 25 bar
